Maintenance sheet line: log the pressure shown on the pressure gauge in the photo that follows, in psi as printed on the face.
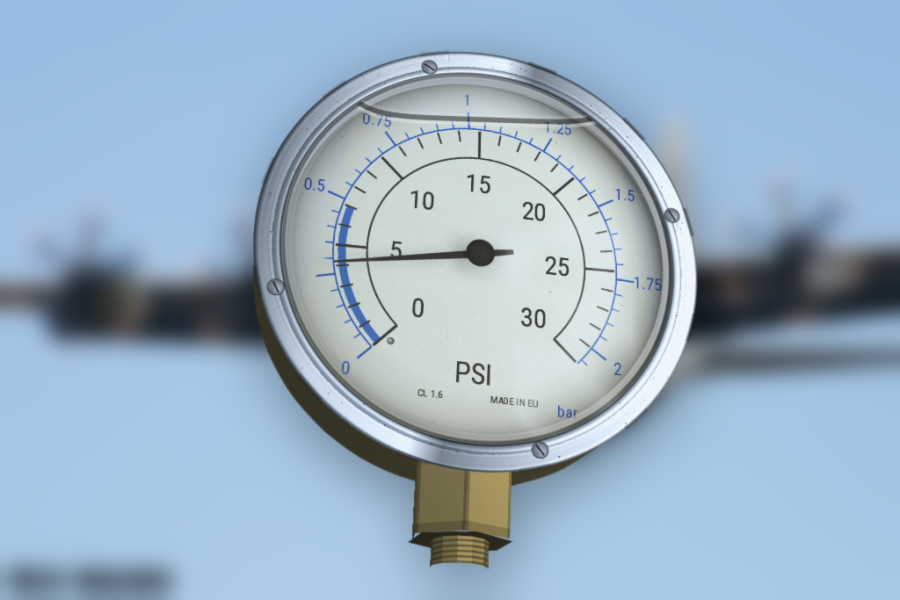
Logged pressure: 4 psi
